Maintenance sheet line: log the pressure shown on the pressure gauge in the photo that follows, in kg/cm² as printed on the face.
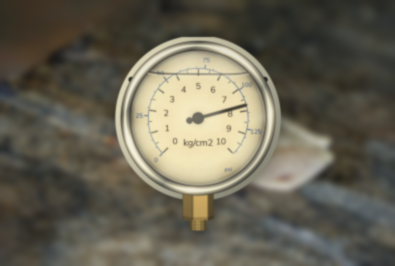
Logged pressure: 7.75 kg/cm²
